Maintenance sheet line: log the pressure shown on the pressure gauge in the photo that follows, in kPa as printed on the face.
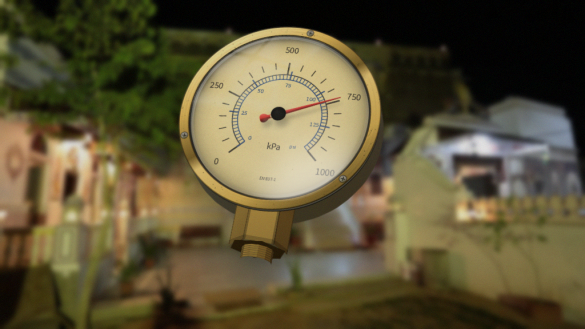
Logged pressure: 750 kPa
